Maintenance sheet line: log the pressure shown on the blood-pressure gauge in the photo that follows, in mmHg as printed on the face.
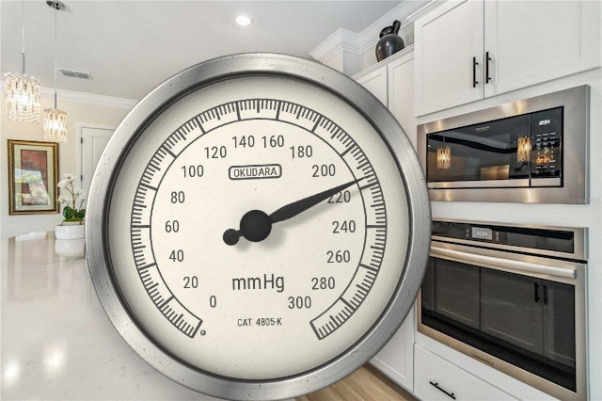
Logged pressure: 216 mmHg
